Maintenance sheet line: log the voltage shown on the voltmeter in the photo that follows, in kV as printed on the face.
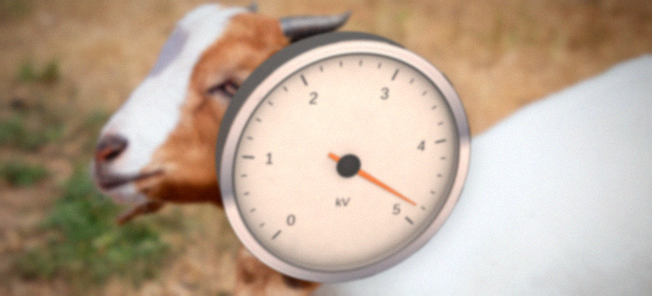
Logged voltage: 4.8 kV
